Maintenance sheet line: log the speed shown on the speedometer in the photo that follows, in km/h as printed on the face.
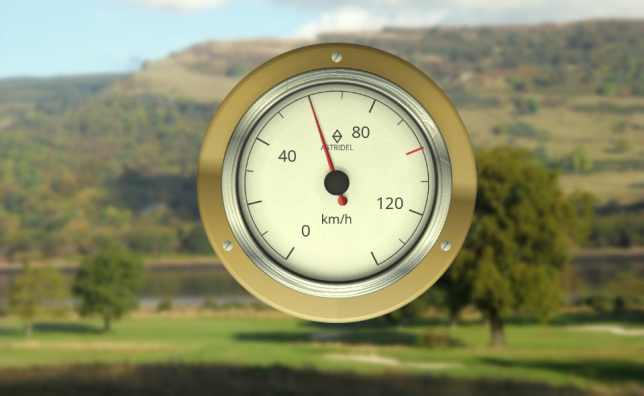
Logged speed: 60 km/h
